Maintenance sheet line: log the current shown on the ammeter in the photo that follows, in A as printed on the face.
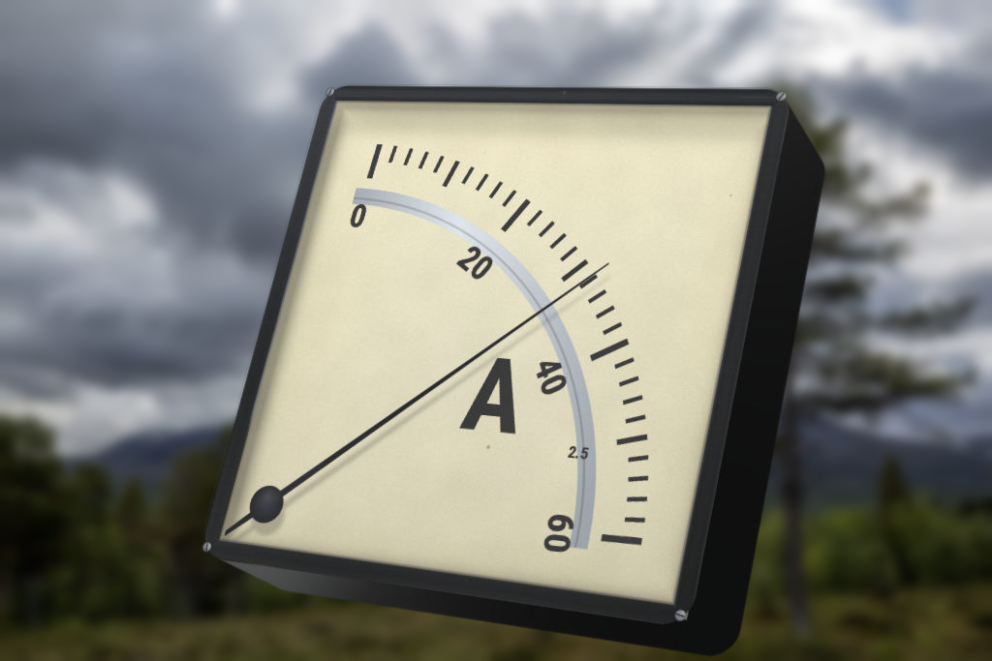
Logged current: 32 A
